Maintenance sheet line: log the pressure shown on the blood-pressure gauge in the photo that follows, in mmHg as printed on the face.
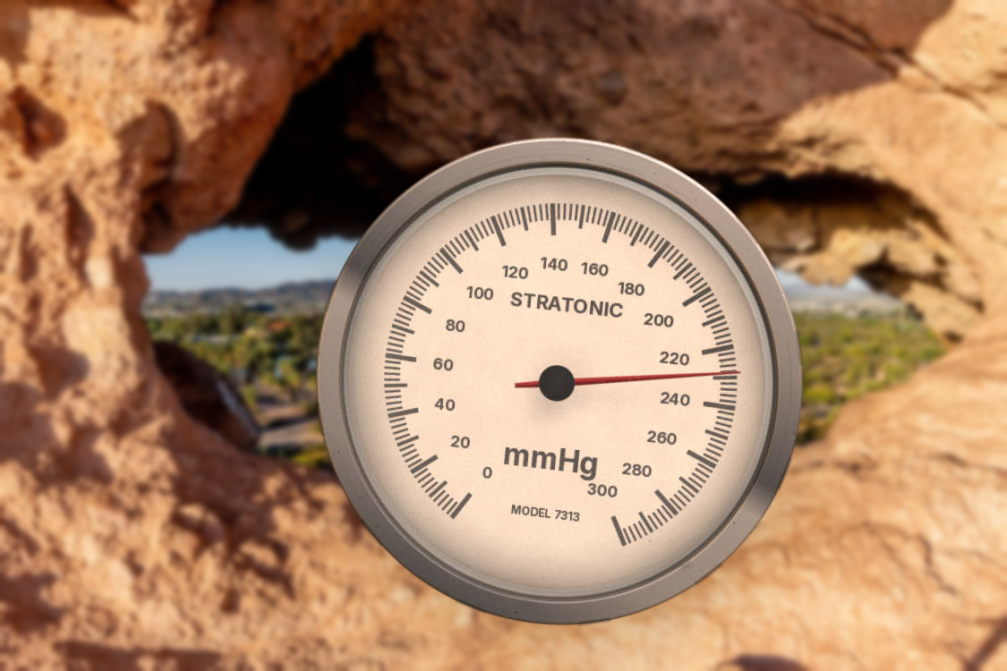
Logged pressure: 228 mmHg
